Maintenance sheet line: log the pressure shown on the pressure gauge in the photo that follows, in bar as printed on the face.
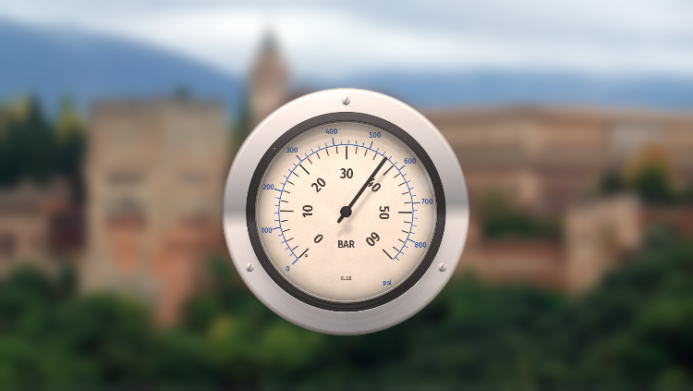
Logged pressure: 38 bar
